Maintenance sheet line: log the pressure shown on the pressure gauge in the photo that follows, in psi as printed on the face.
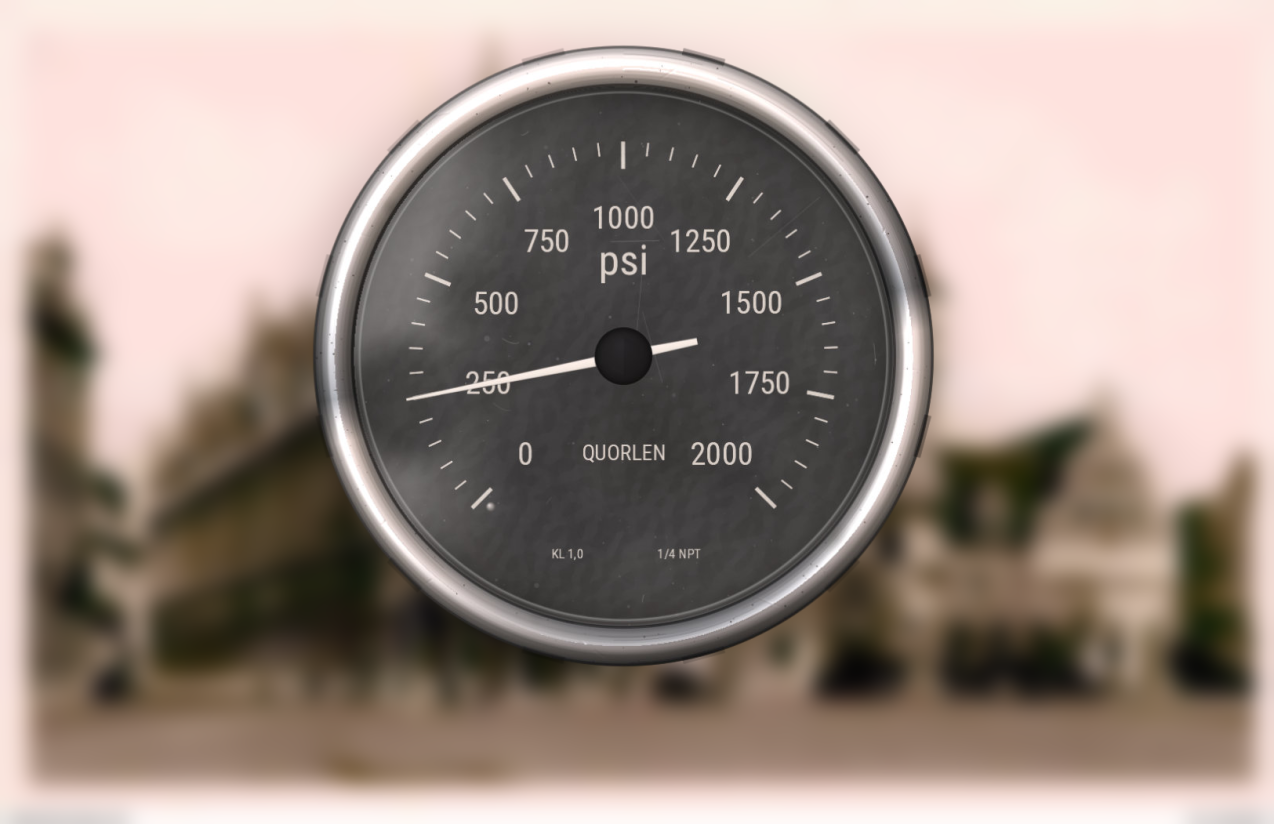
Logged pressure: 250 psi
